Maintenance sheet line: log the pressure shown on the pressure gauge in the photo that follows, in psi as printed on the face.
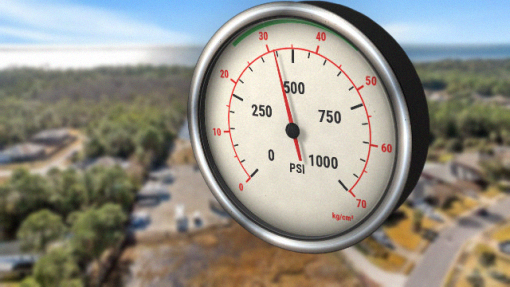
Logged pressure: 450 psi
